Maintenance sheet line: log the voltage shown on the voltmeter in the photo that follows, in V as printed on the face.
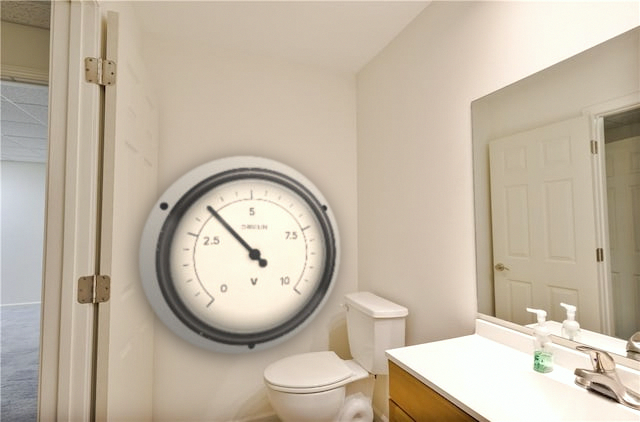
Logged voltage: 3.5 V
